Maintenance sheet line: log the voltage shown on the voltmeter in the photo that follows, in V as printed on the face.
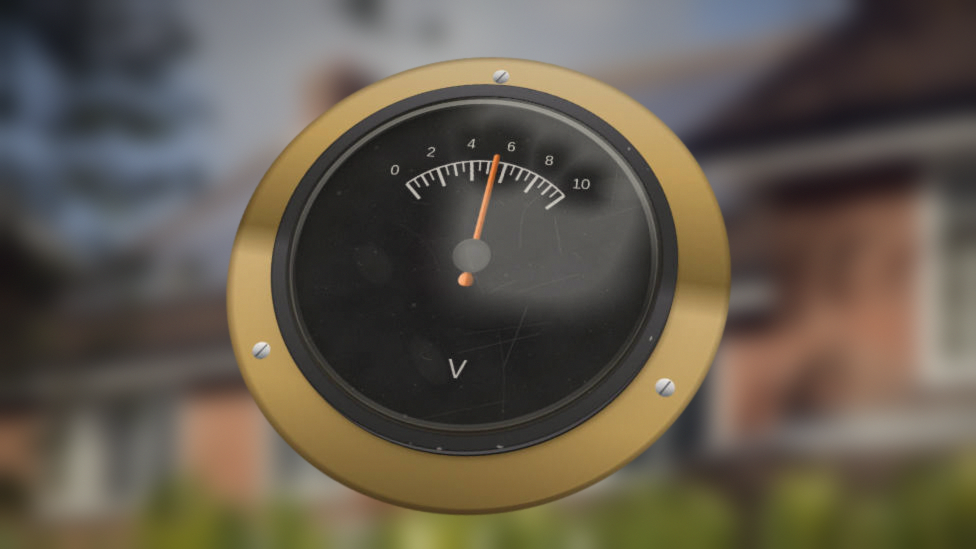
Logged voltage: 5.5 V
